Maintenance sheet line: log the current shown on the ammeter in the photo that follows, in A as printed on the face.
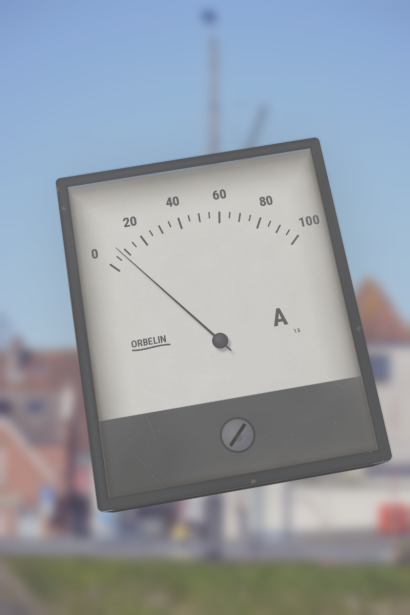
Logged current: 7.5 A
